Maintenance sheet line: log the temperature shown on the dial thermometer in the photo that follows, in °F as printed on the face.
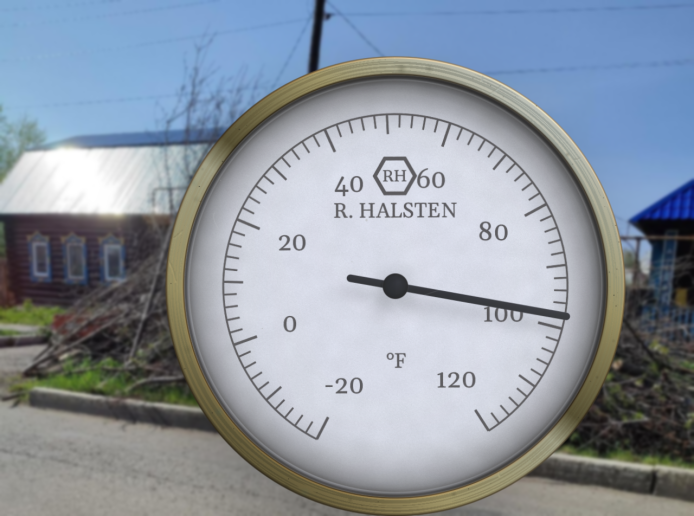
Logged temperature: 98 °F
